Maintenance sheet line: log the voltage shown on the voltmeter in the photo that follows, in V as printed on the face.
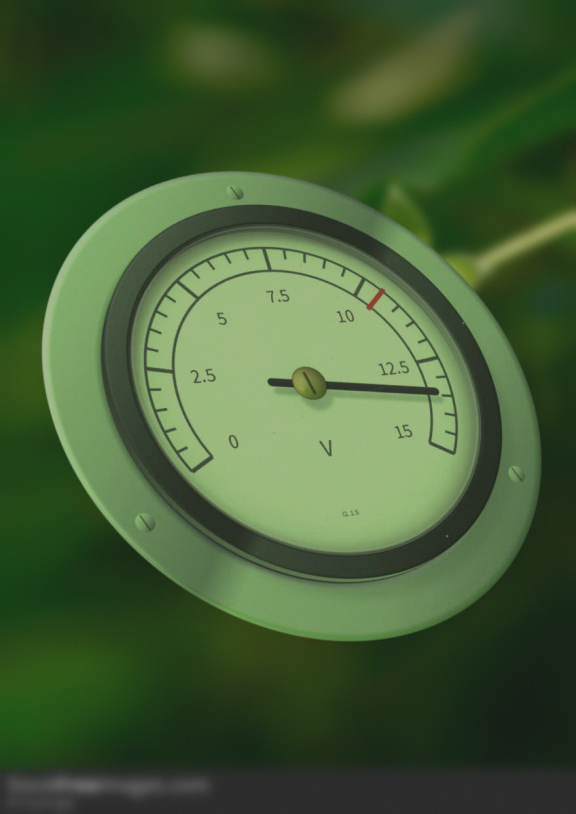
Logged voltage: 13.5 V
